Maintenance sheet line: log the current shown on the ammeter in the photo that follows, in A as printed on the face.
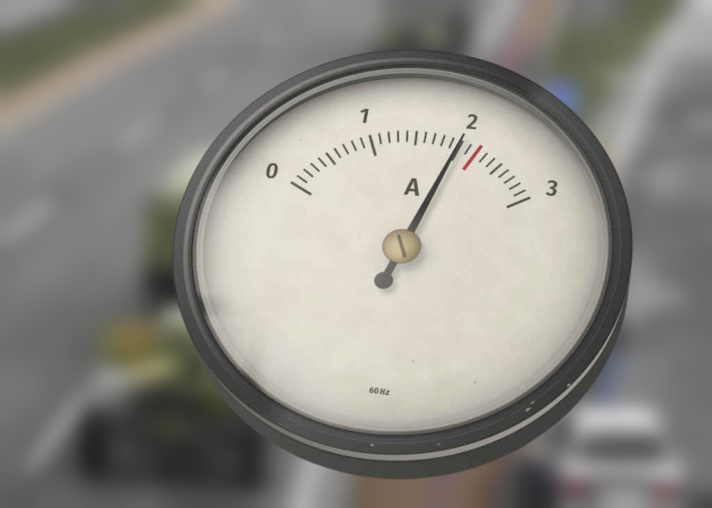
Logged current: 2 A
